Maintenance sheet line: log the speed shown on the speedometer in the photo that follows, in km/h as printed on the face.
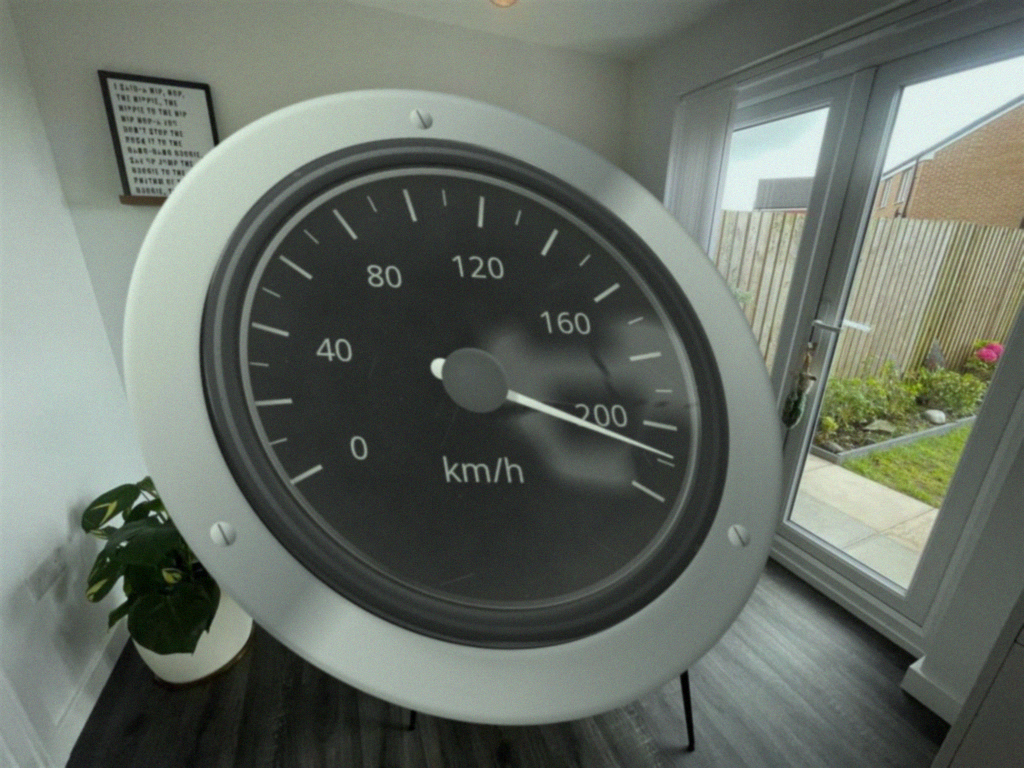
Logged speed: 210 km/h
